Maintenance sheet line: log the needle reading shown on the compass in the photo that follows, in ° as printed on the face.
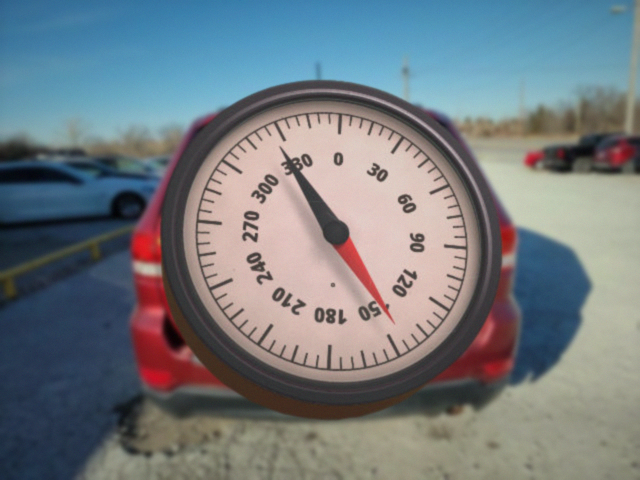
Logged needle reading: 145 °
